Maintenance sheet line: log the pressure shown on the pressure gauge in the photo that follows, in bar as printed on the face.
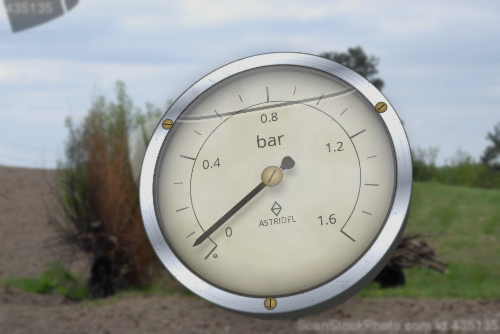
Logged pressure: 0.05 bar
